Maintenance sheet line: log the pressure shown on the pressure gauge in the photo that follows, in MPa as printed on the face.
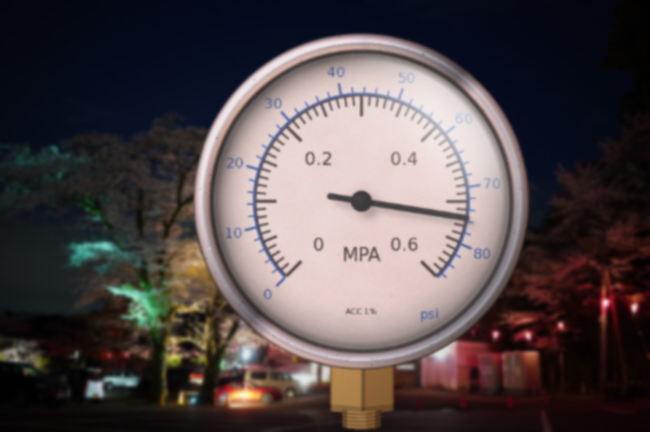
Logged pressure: 0.52 MPa
